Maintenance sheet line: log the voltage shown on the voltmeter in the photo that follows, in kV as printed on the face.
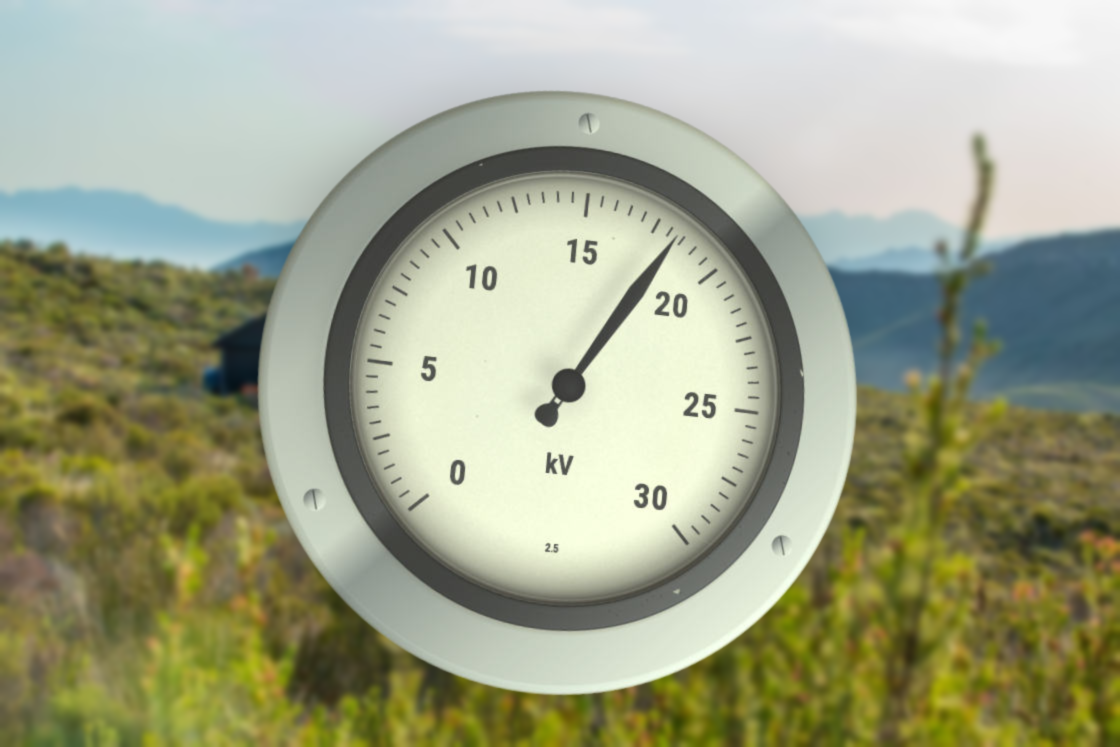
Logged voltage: 18.25 kV
